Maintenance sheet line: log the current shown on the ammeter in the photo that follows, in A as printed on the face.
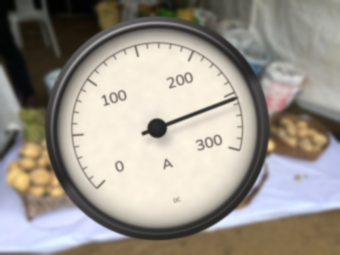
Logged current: 255 A
